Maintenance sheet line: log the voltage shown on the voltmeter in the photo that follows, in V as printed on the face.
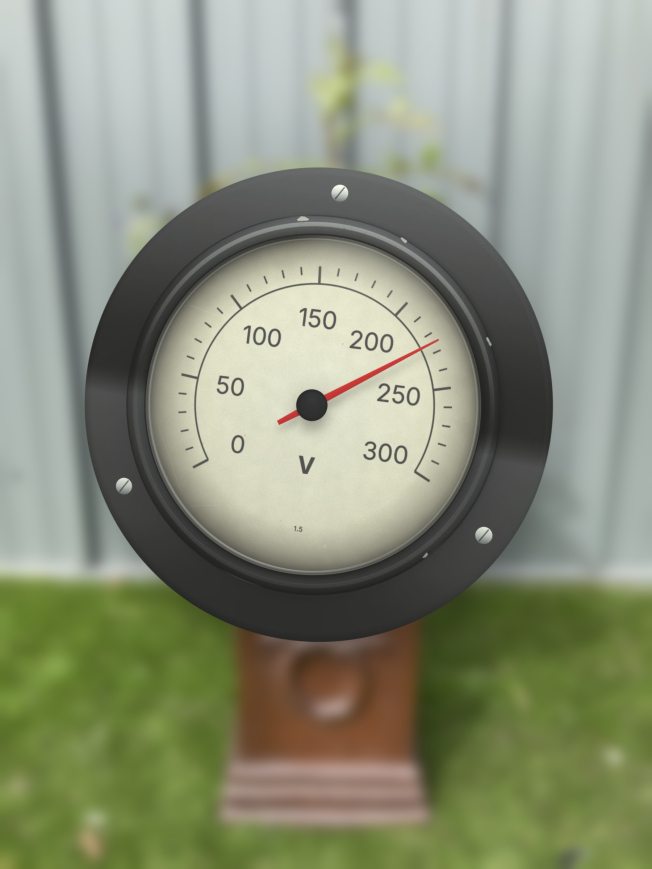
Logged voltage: 225 V
